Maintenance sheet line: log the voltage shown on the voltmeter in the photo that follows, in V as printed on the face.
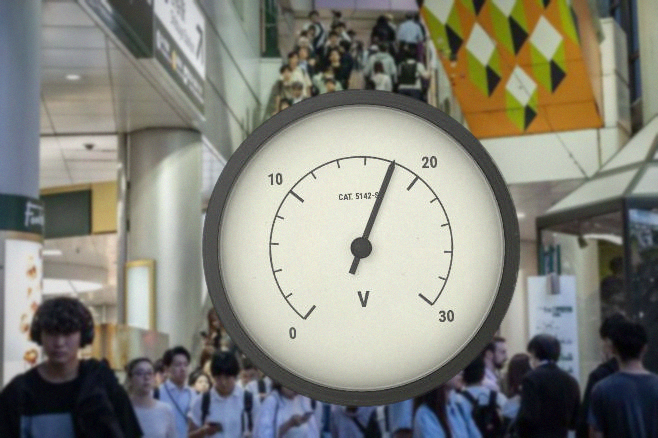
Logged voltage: 18 V
